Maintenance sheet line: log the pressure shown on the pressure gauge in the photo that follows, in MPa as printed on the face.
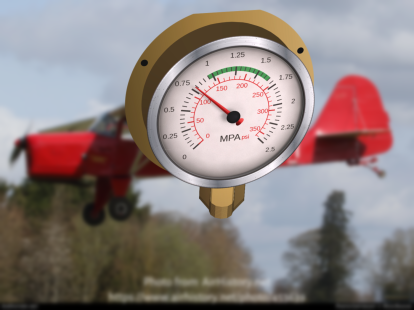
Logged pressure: 0.8 MPa
